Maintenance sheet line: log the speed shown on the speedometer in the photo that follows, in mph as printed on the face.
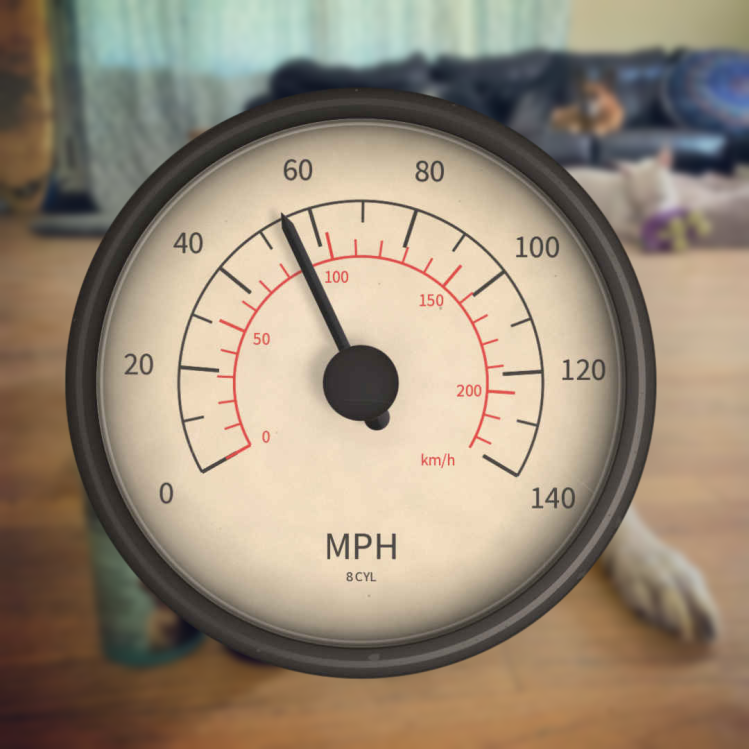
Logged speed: 55 mph
